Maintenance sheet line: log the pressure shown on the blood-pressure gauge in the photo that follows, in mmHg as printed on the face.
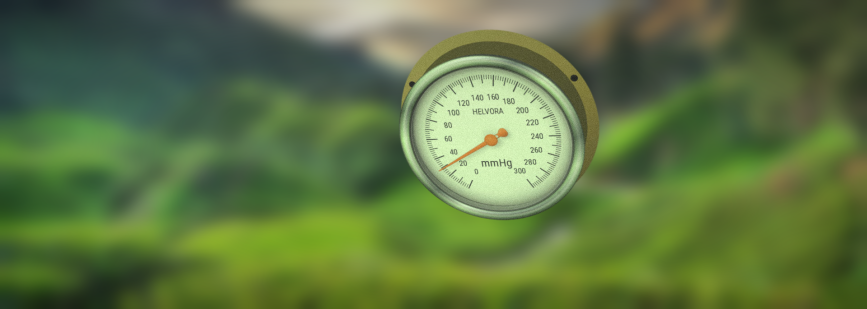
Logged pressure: 30 mmHg
